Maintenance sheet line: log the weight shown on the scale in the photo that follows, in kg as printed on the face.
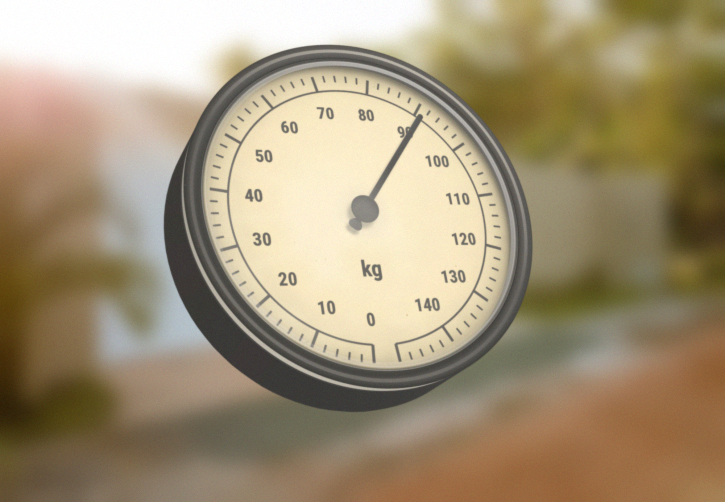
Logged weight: 91 kg
